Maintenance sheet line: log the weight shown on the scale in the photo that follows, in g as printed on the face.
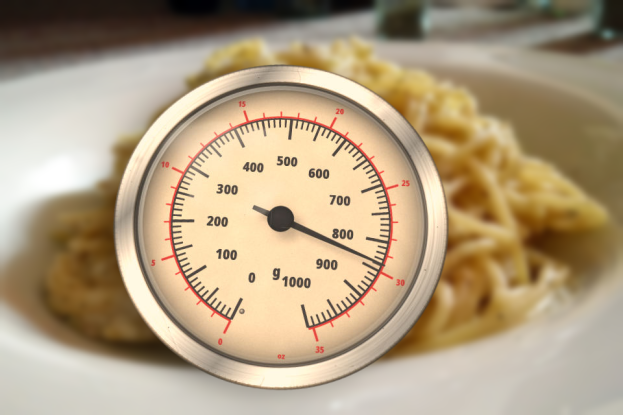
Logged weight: 840 g
